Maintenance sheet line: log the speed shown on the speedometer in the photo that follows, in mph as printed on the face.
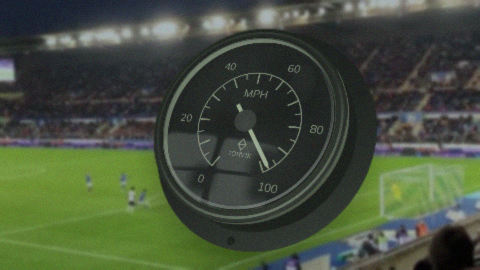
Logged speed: 97.5 mph
